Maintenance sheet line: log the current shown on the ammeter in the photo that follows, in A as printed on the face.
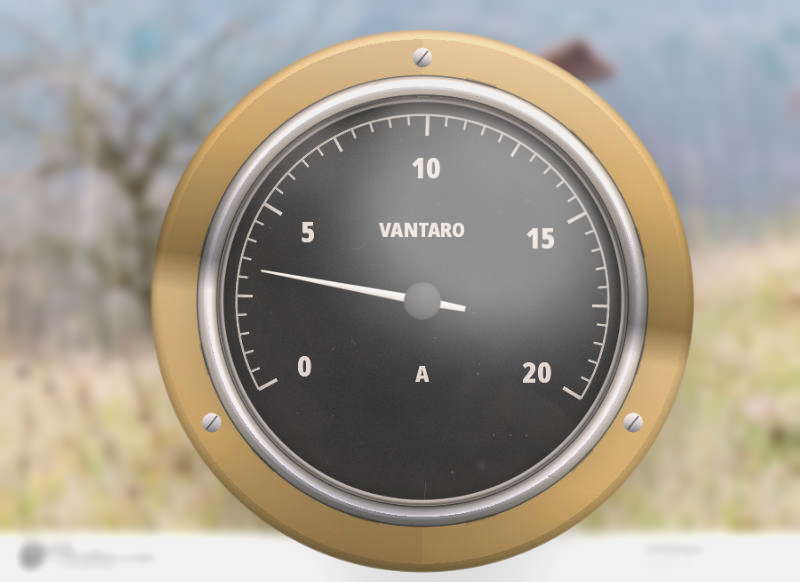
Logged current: 3.25 A
